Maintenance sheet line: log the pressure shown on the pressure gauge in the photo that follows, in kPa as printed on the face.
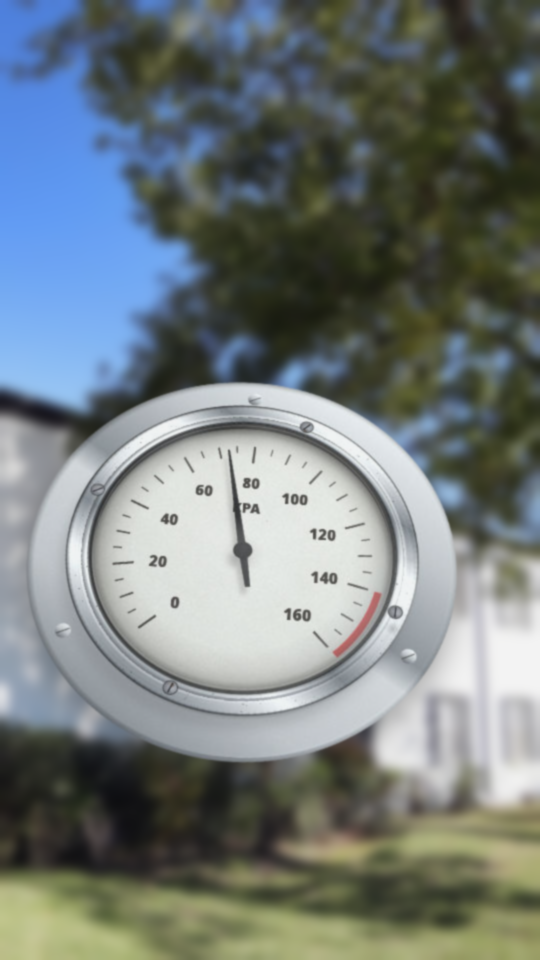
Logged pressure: 72.5 kPa
